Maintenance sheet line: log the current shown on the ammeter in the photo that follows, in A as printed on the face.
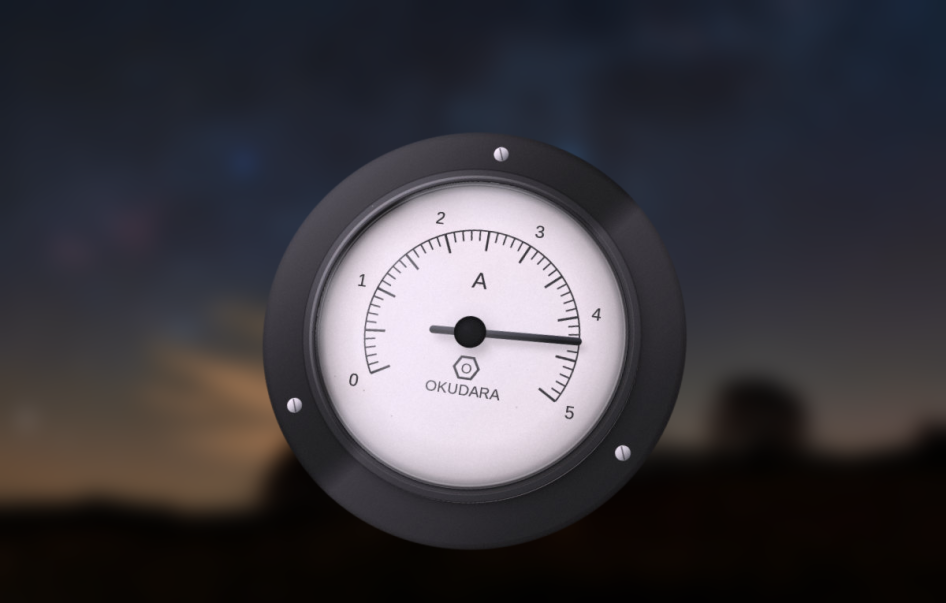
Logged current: 4.3 A
